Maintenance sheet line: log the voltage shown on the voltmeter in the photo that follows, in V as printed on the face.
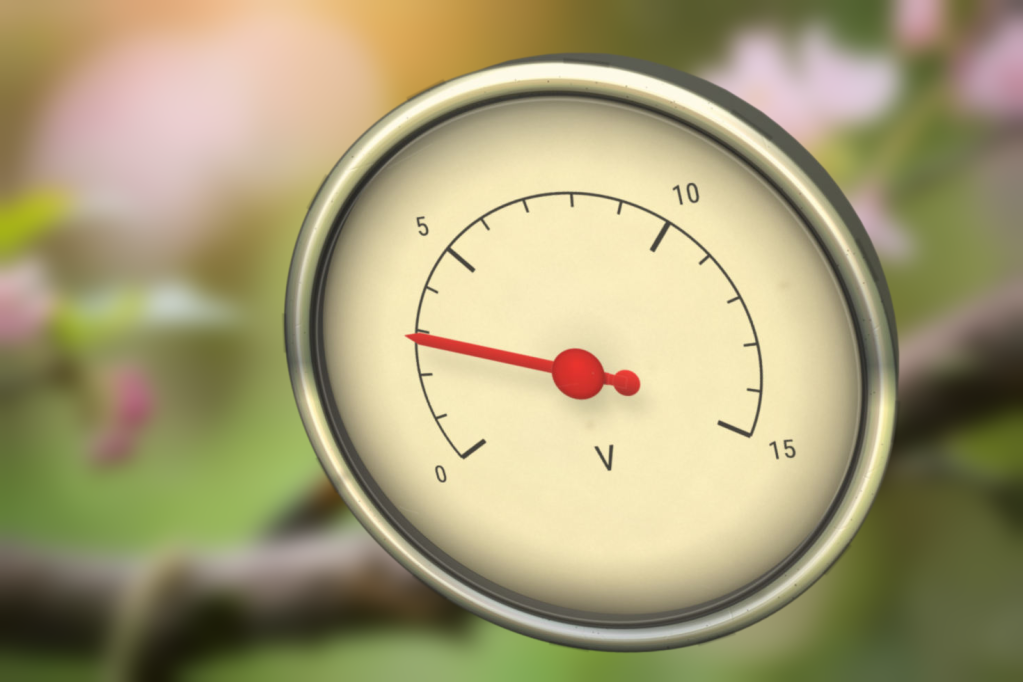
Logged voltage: 3 V
